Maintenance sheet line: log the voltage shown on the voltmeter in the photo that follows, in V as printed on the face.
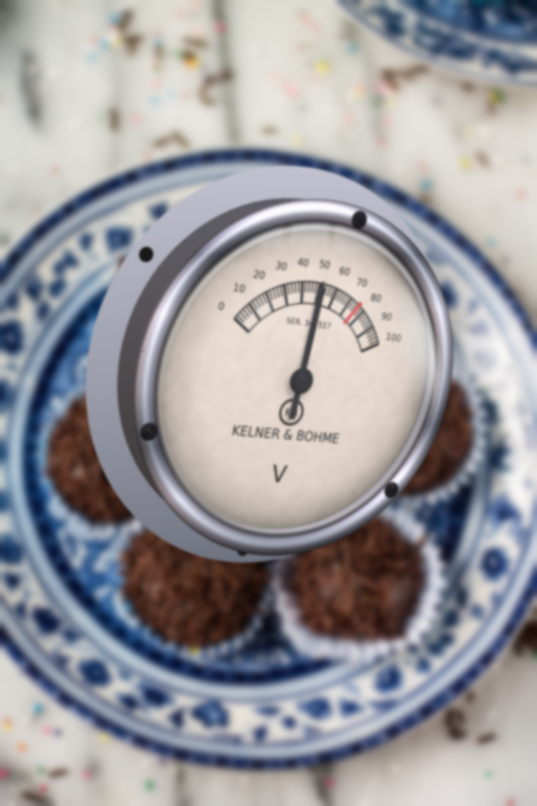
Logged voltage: 50 V
